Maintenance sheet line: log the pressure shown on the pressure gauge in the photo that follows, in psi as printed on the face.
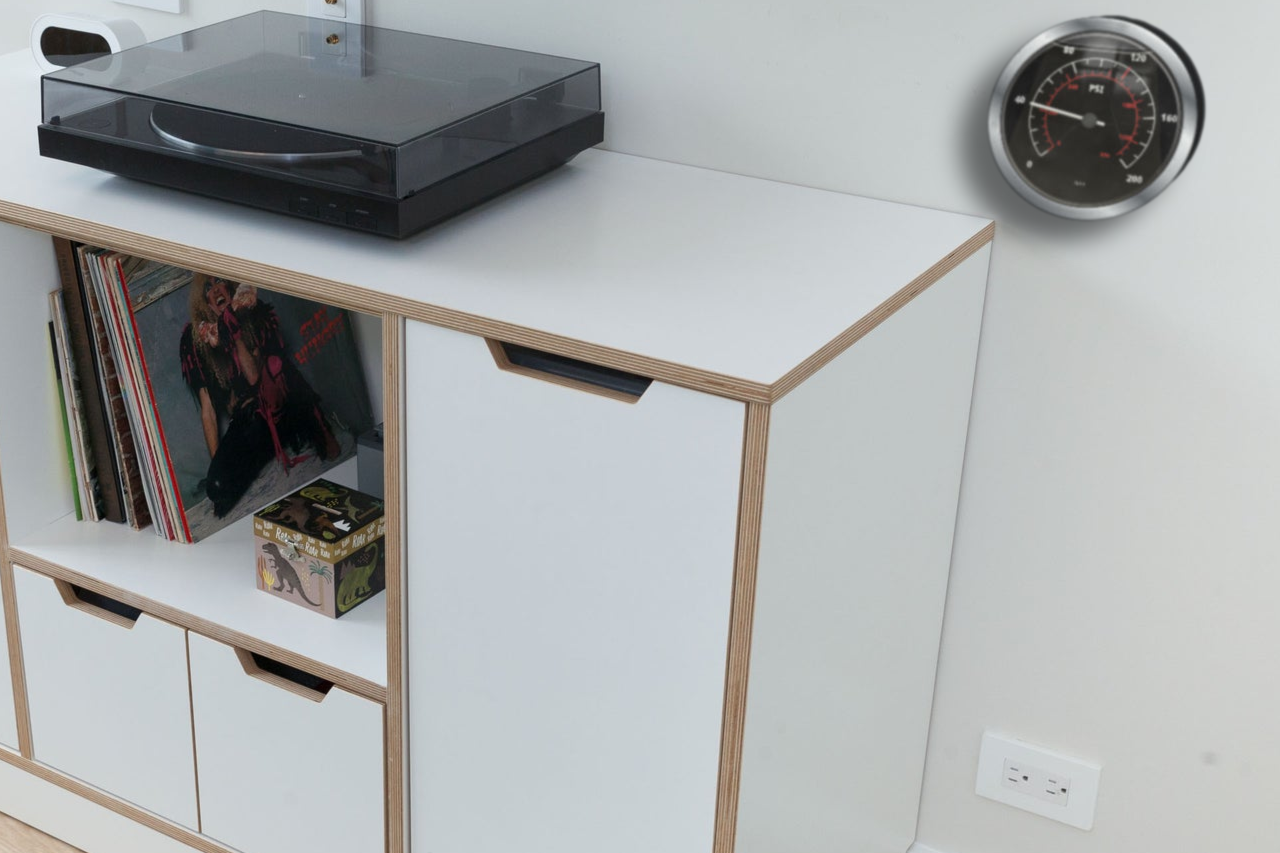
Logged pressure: 40 psi
